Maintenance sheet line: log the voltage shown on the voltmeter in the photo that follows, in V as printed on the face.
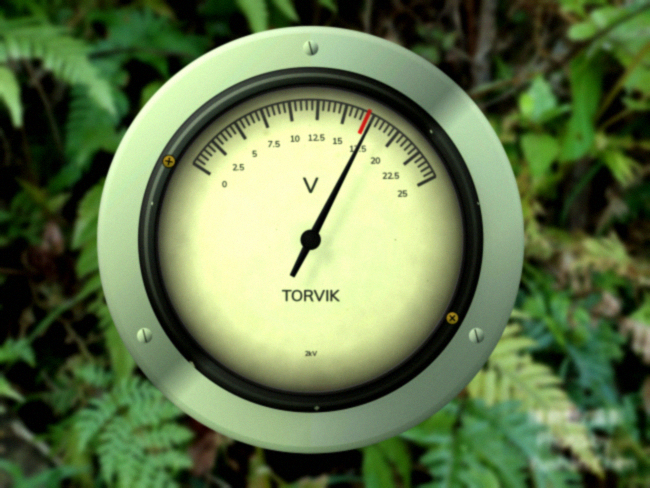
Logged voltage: 17.5 V
